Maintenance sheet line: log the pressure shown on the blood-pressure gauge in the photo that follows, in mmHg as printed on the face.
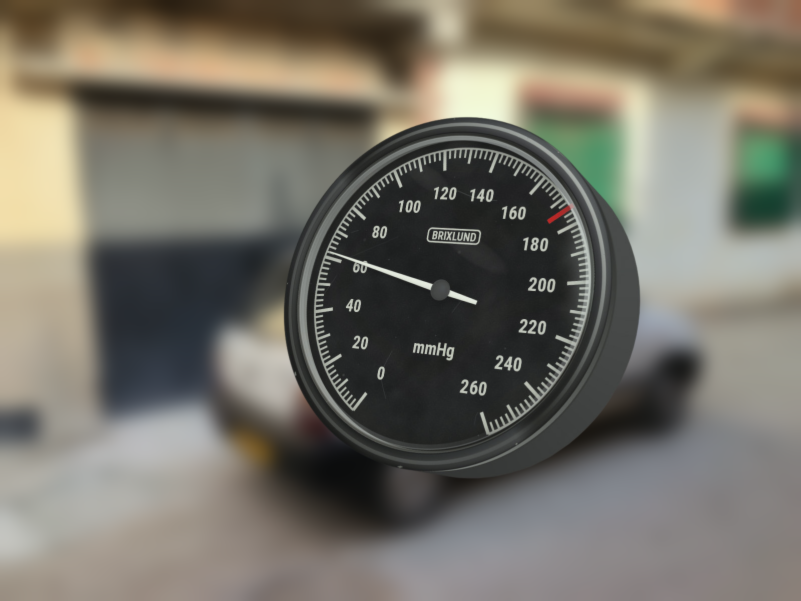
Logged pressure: 62 mmHg
